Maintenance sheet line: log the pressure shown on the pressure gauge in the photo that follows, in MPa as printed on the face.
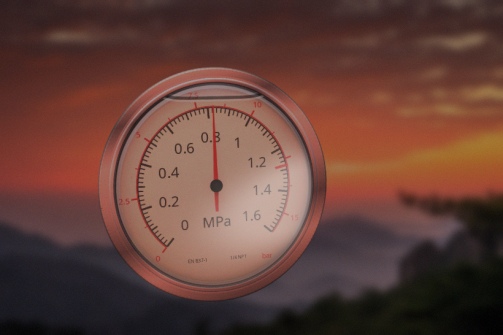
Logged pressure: 0.82 MPa
